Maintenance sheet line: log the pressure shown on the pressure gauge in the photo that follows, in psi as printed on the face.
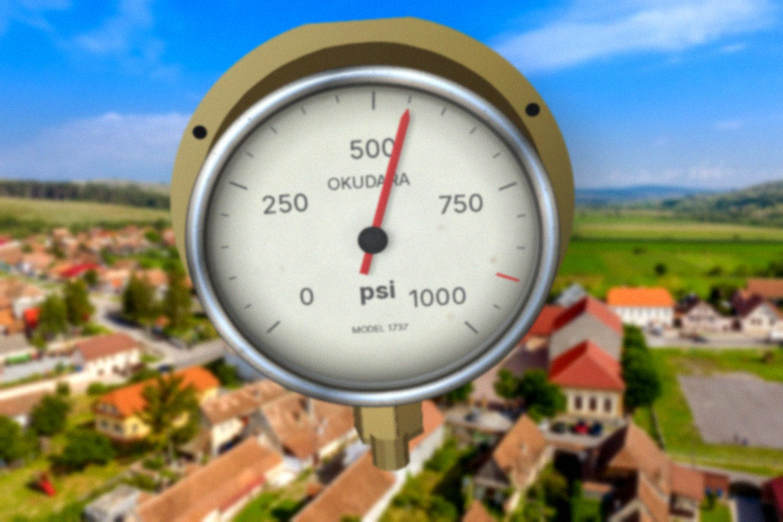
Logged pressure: 550 psi
